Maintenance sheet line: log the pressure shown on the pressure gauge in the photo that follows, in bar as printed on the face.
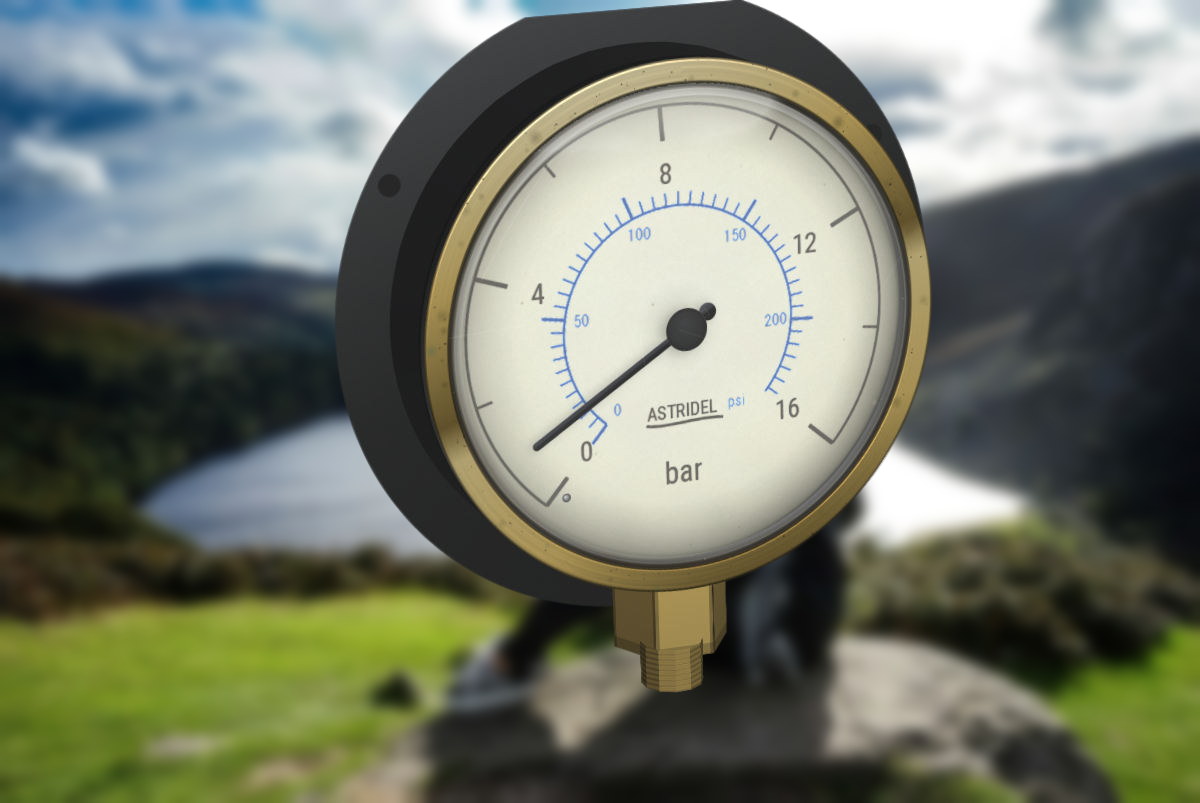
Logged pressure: 1 bar
